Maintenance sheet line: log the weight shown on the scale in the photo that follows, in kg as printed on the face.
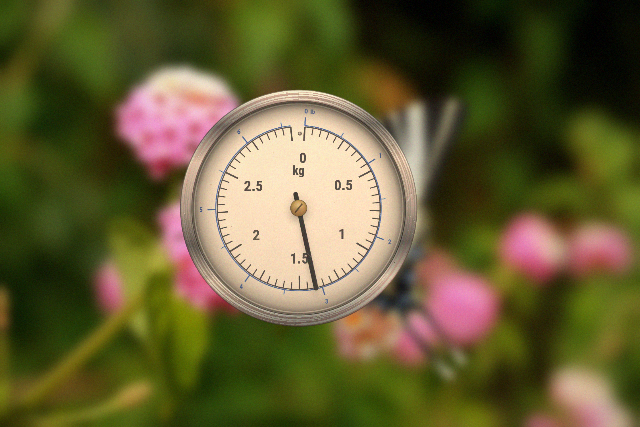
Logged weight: 1.4 kg
